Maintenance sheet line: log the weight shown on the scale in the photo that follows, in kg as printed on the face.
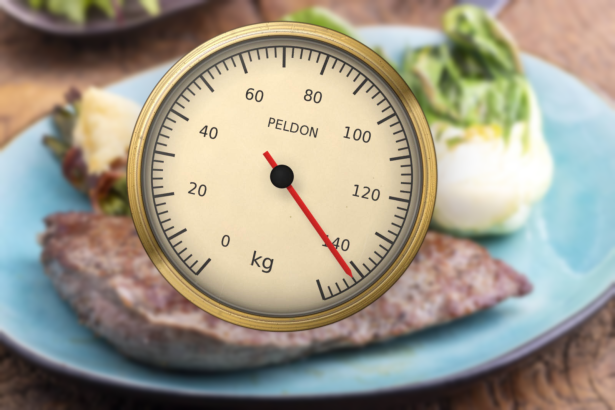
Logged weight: 142 kg
